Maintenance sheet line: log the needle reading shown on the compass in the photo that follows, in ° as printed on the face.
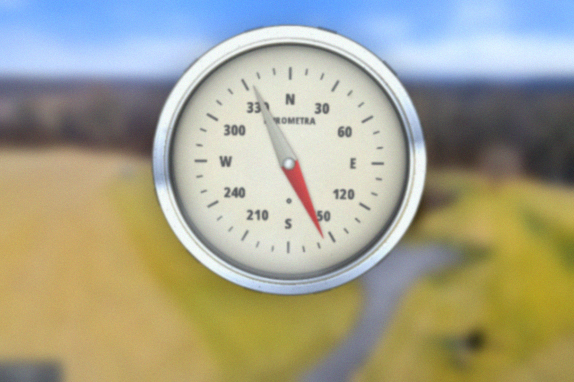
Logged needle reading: 155 °
